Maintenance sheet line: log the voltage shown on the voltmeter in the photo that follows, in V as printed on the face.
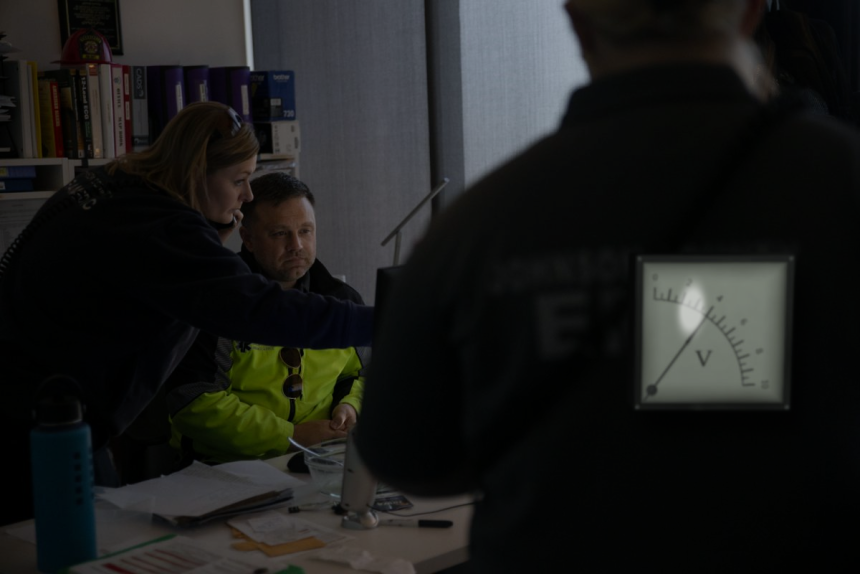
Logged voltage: 4 V
